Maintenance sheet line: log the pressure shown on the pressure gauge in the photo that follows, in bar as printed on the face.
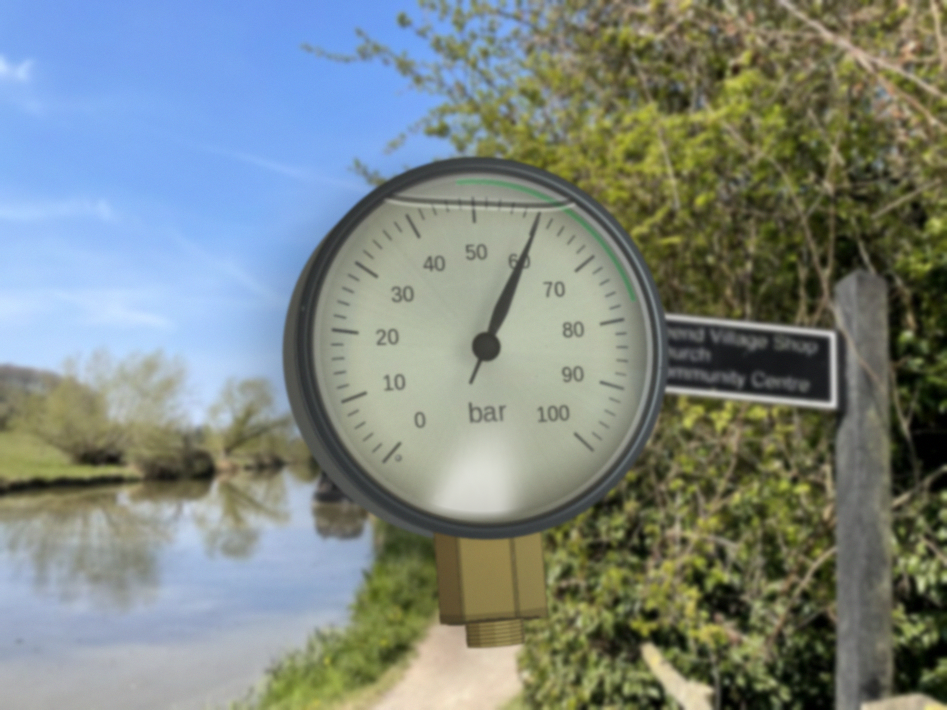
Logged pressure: 60 bar
